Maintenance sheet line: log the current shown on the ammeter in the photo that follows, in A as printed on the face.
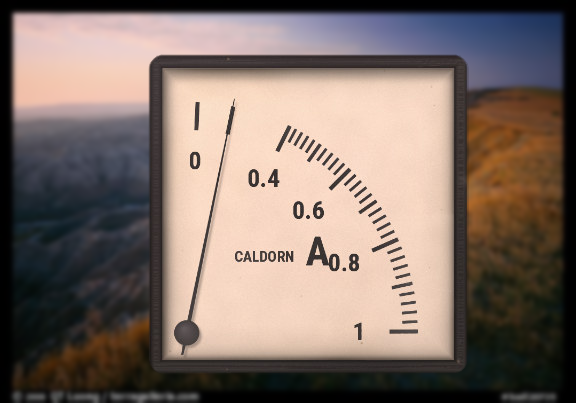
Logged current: 0.2 A
